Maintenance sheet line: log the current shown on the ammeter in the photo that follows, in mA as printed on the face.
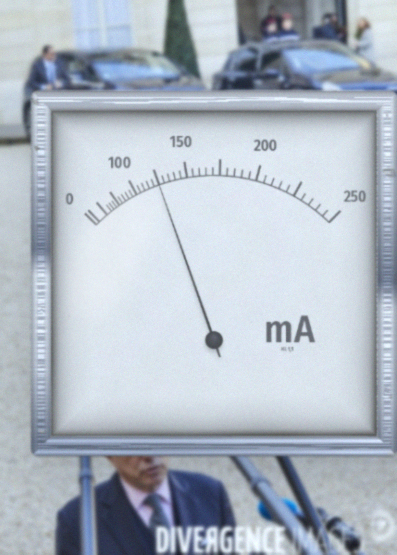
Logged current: 125 mA
